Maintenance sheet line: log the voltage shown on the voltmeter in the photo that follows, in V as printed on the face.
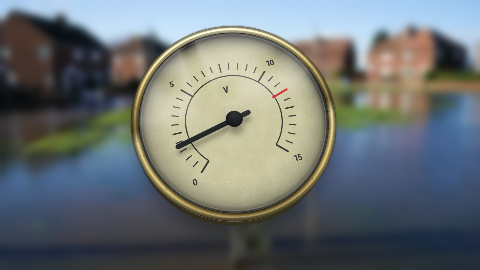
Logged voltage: 1.75 V
